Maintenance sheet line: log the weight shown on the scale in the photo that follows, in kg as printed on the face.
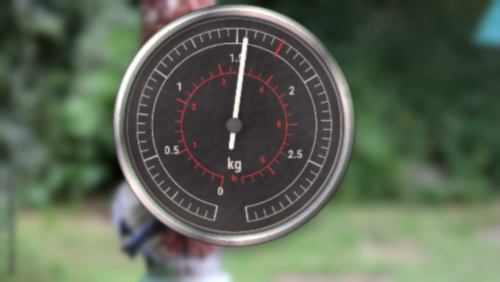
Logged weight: 1.55 kg
